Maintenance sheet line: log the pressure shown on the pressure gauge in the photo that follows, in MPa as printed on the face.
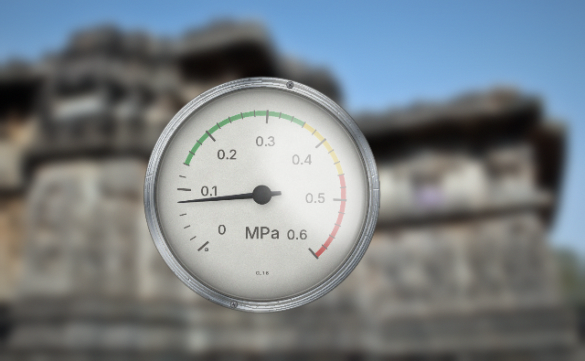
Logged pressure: 0.08 MPa
